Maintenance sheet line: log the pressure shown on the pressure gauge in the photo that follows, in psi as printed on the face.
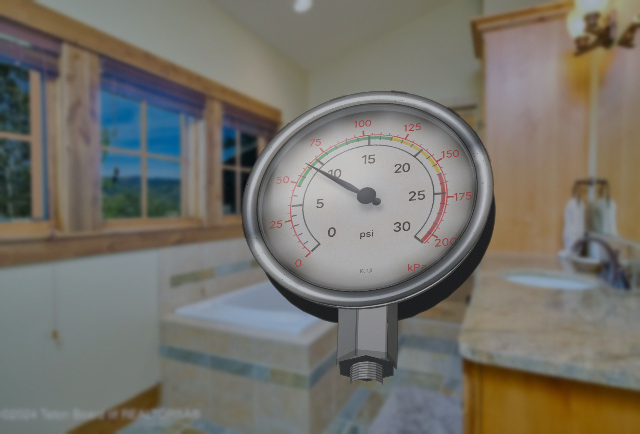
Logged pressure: 9 psi
